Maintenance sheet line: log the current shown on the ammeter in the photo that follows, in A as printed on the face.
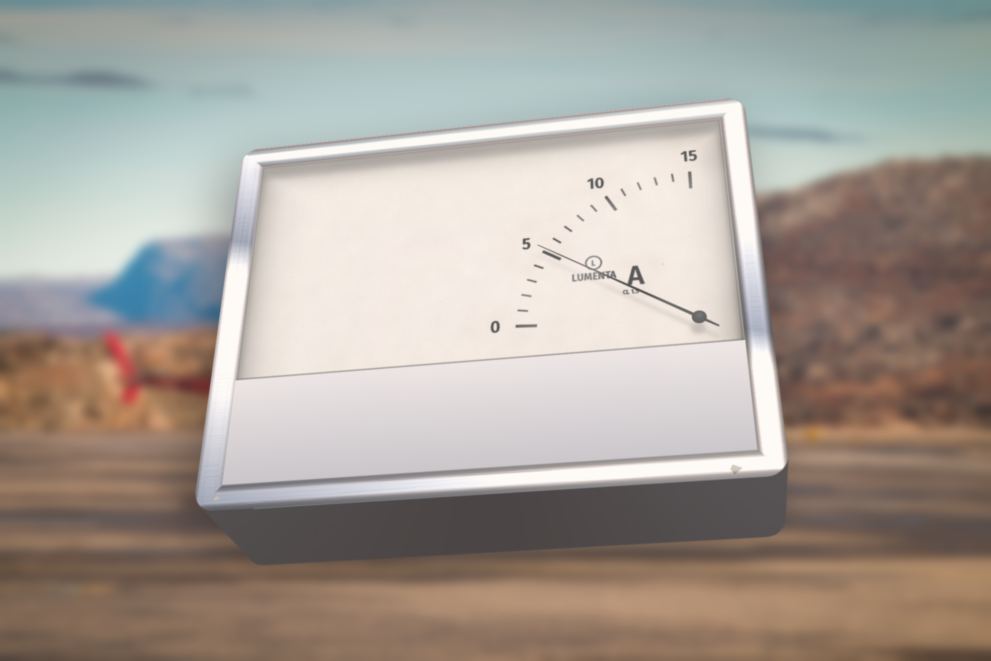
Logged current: 5 A
